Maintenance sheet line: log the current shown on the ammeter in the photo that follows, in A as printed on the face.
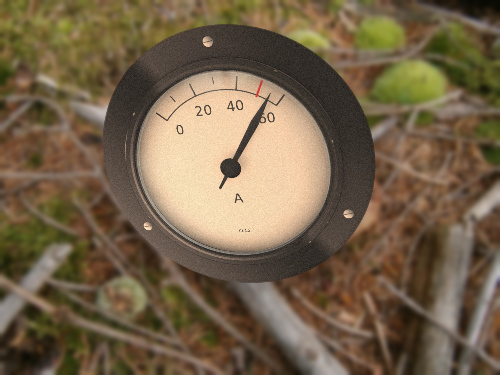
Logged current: 55 A
